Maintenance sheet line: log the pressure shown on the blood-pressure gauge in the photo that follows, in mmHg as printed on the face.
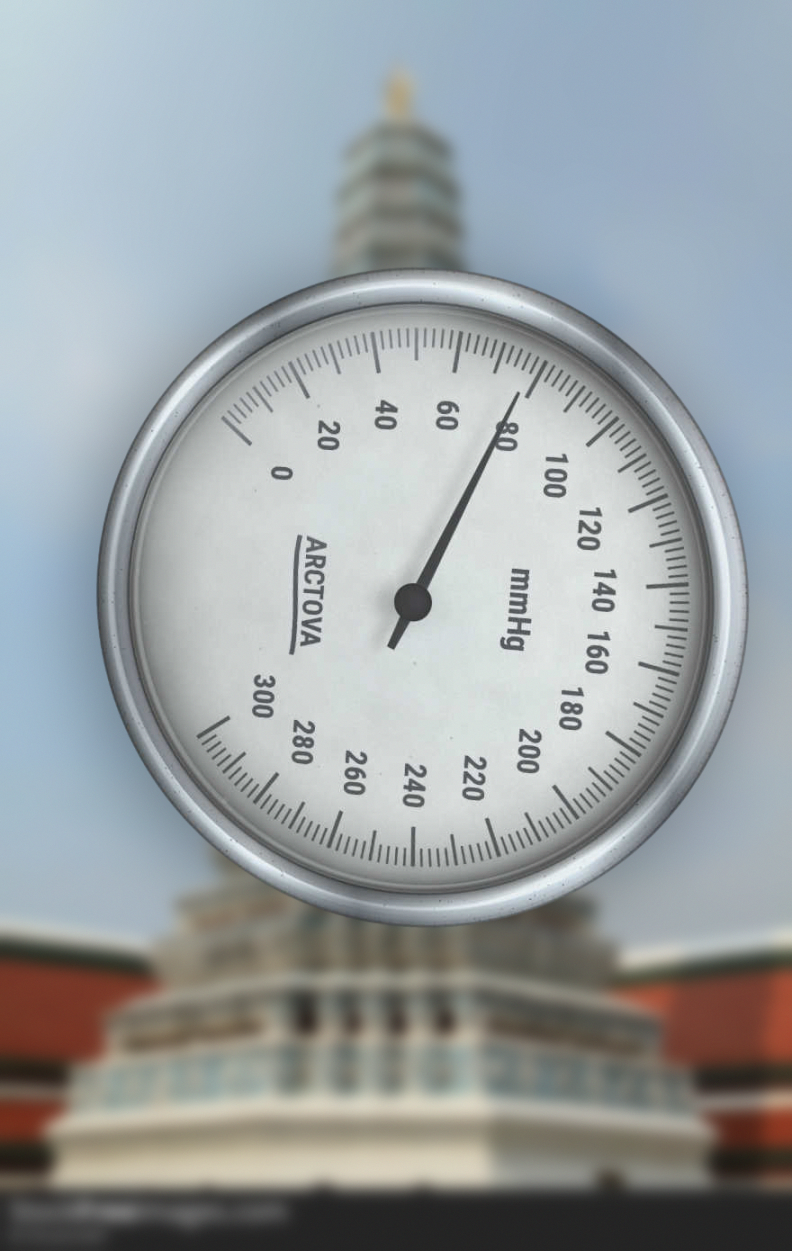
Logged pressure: 78 mmHg
